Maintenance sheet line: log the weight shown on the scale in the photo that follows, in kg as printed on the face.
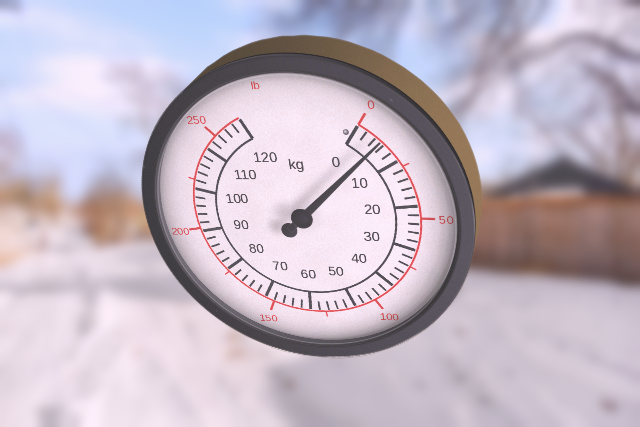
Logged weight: 5 kg
